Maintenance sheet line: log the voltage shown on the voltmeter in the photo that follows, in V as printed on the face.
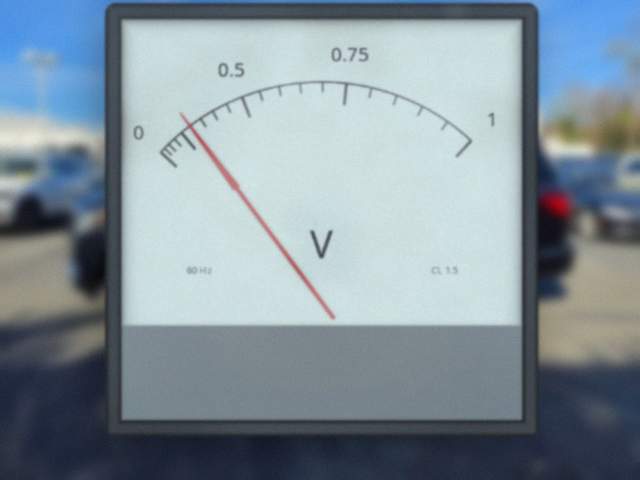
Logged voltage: 0.3 V
